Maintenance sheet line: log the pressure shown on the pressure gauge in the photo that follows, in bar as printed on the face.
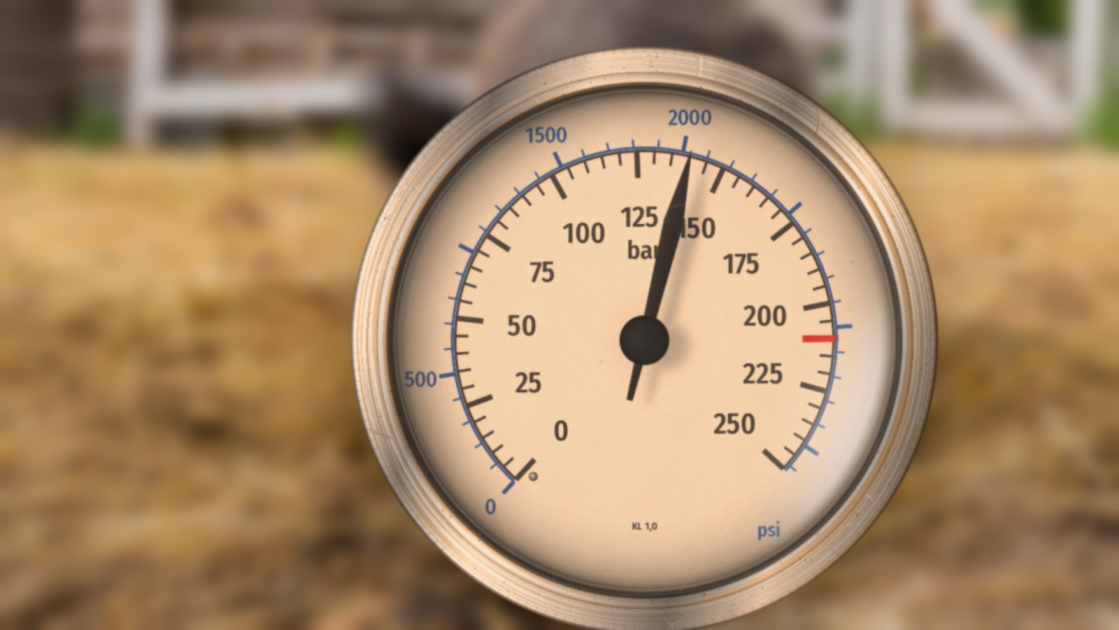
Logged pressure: 140 bar
